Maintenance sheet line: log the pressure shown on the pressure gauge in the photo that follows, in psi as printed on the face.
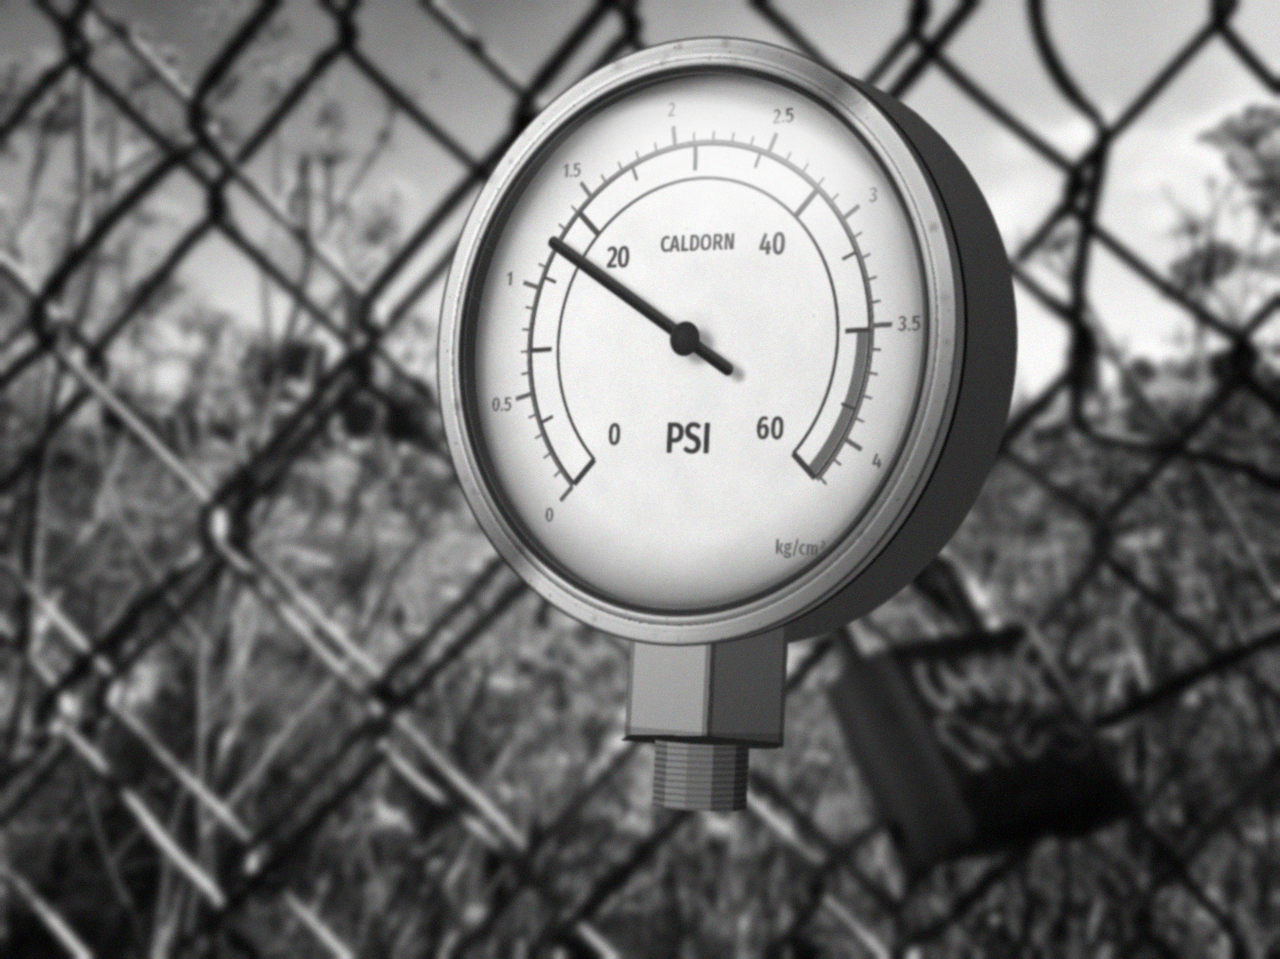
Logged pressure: 17.5 psi
